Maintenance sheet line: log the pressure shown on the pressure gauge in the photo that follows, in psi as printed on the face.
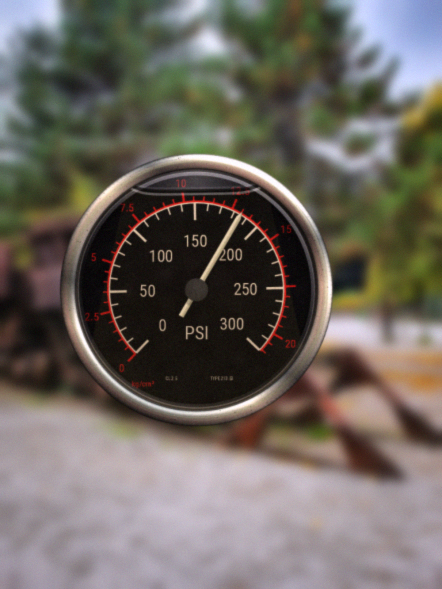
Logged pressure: 185 psi
